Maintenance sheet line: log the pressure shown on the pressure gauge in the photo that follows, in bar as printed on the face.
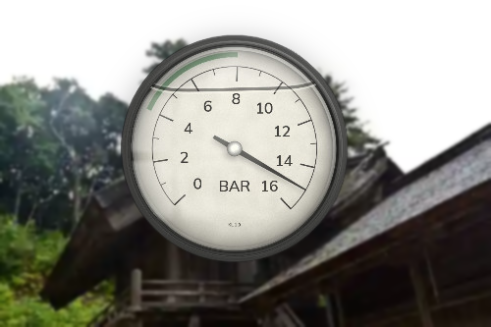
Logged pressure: 15 bar
